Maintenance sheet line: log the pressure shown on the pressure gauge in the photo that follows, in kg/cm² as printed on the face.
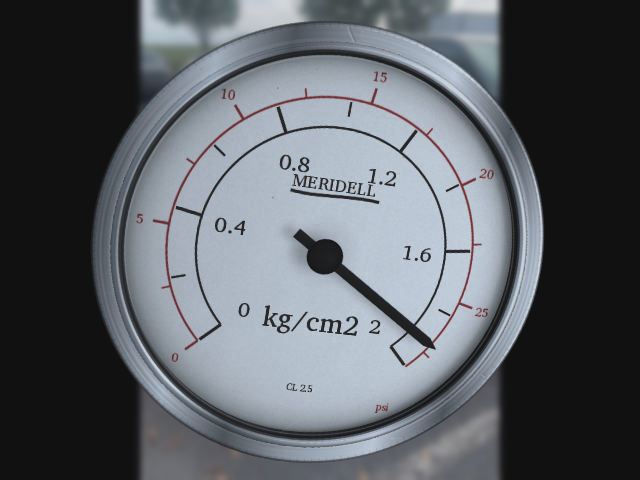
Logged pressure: 1.9 kg/cm²
